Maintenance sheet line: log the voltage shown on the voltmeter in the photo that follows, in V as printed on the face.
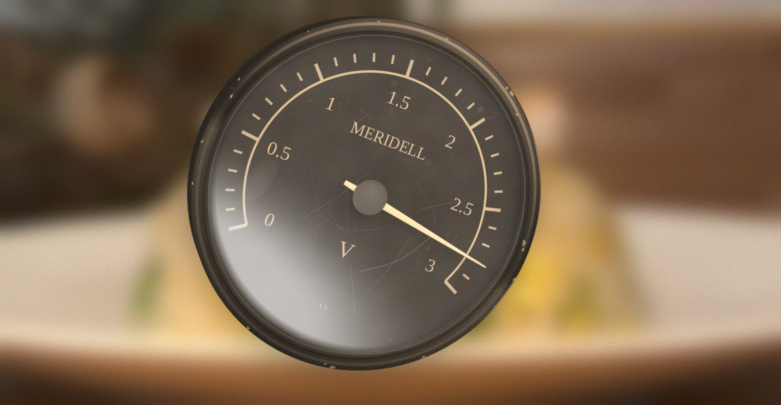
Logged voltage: 2.8 V
